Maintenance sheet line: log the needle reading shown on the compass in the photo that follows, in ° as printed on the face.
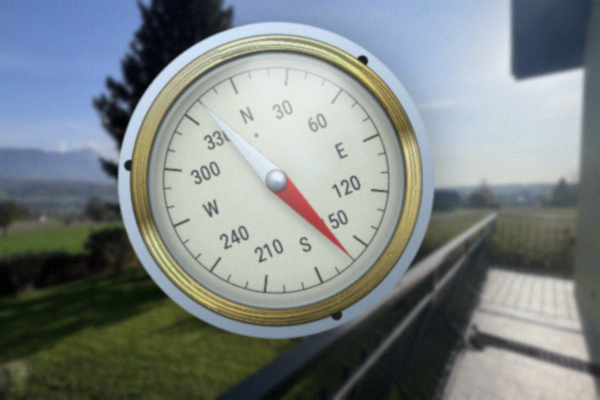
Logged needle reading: 160 °
